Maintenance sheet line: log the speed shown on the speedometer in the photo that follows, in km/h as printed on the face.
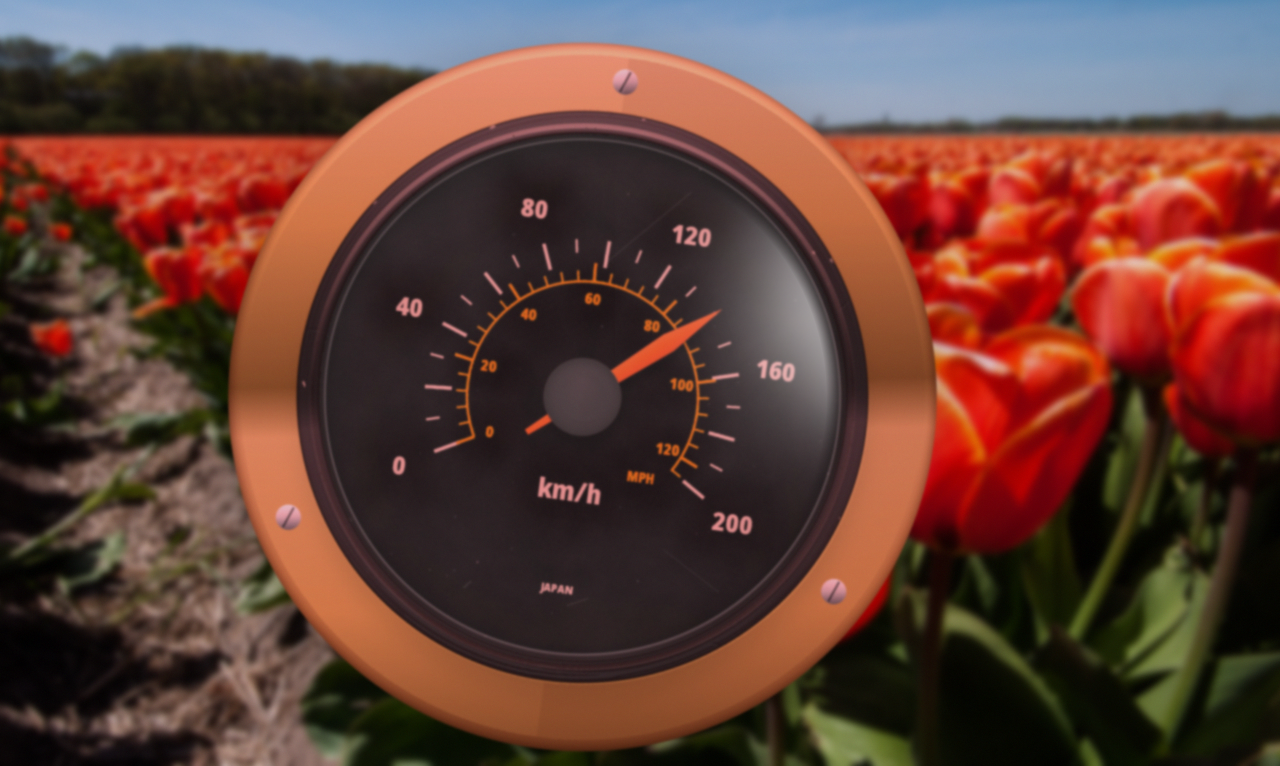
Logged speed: 140 km/h
